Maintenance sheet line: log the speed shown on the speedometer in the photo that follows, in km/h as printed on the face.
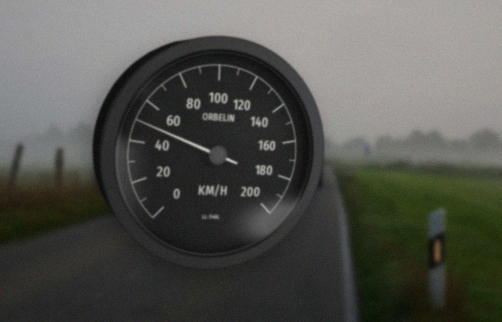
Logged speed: 50 km/h
